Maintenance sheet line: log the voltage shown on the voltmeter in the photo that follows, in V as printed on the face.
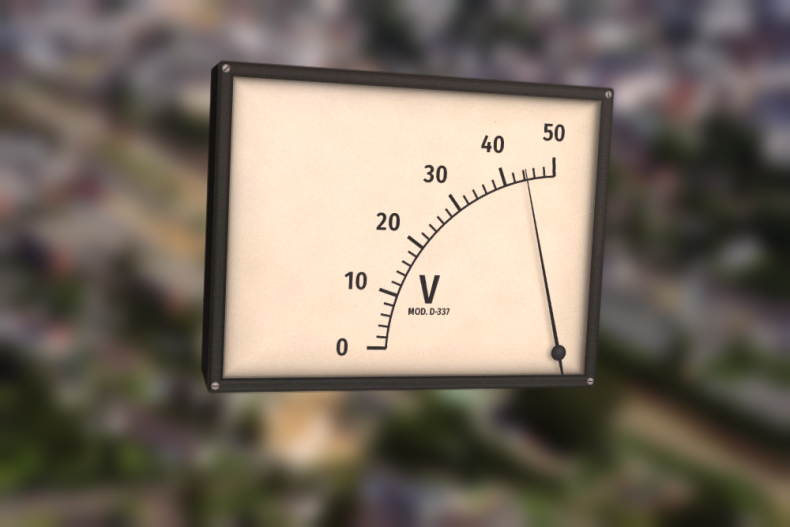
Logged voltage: 44 V
